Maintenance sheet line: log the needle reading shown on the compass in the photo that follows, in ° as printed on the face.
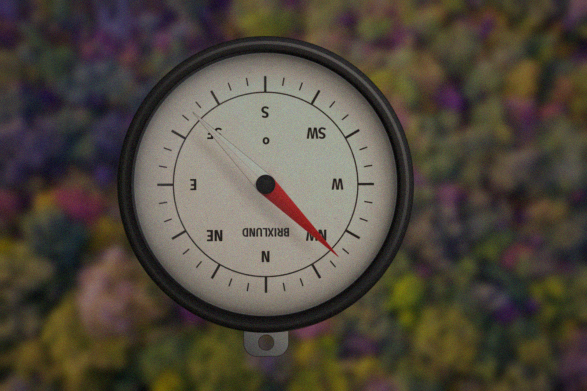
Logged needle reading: 315 °
